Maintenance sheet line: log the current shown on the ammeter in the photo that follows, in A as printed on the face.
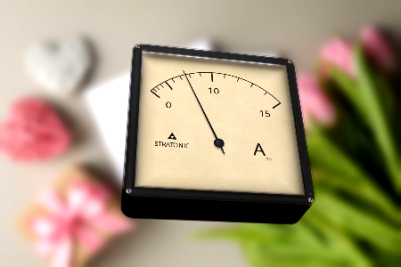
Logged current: 7.5 A
